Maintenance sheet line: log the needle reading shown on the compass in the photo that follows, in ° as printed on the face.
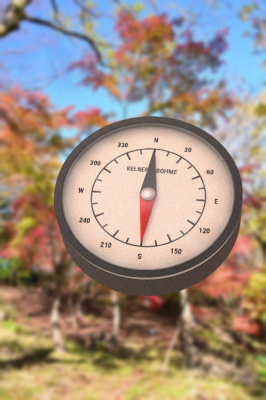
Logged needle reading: 180 °
